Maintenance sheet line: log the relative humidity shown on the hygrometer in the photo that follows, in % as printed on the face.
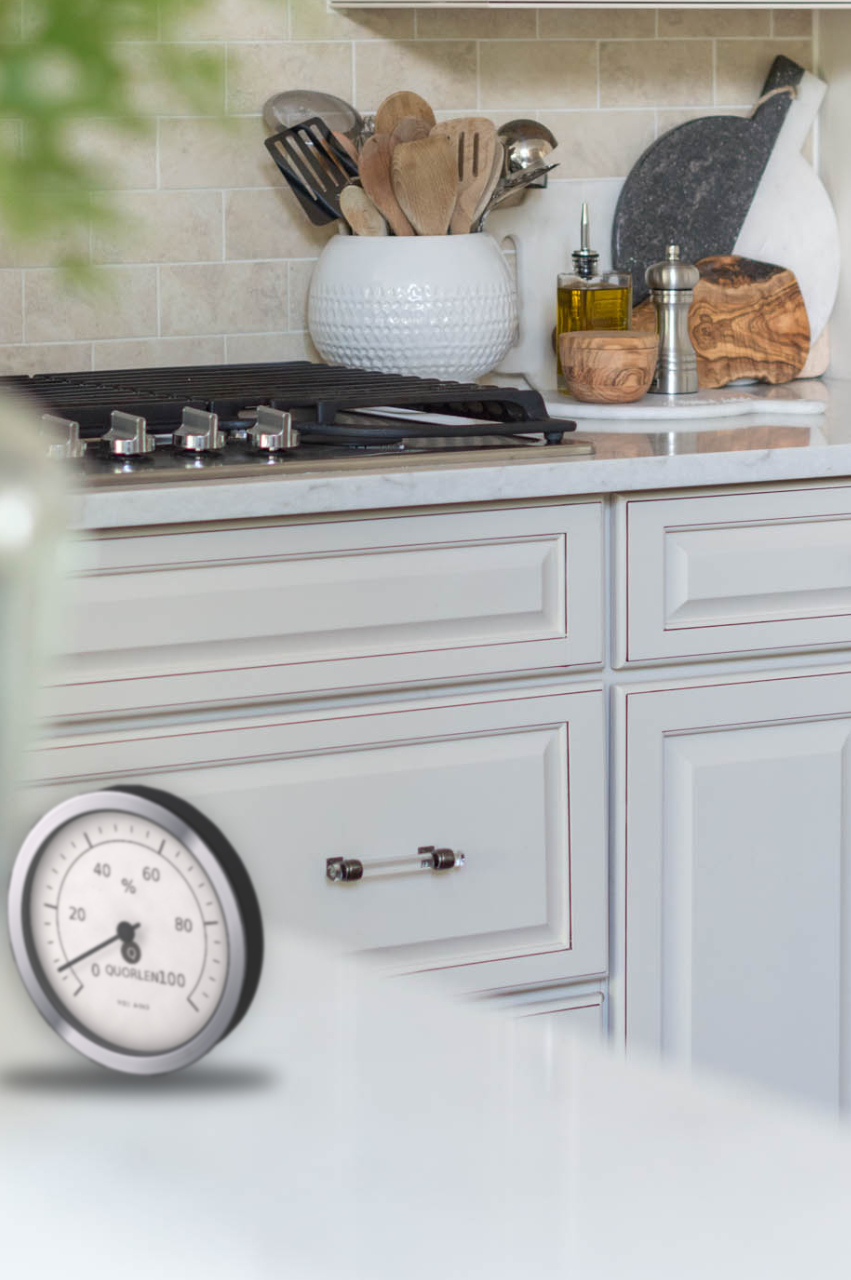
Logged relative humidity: 6 %
